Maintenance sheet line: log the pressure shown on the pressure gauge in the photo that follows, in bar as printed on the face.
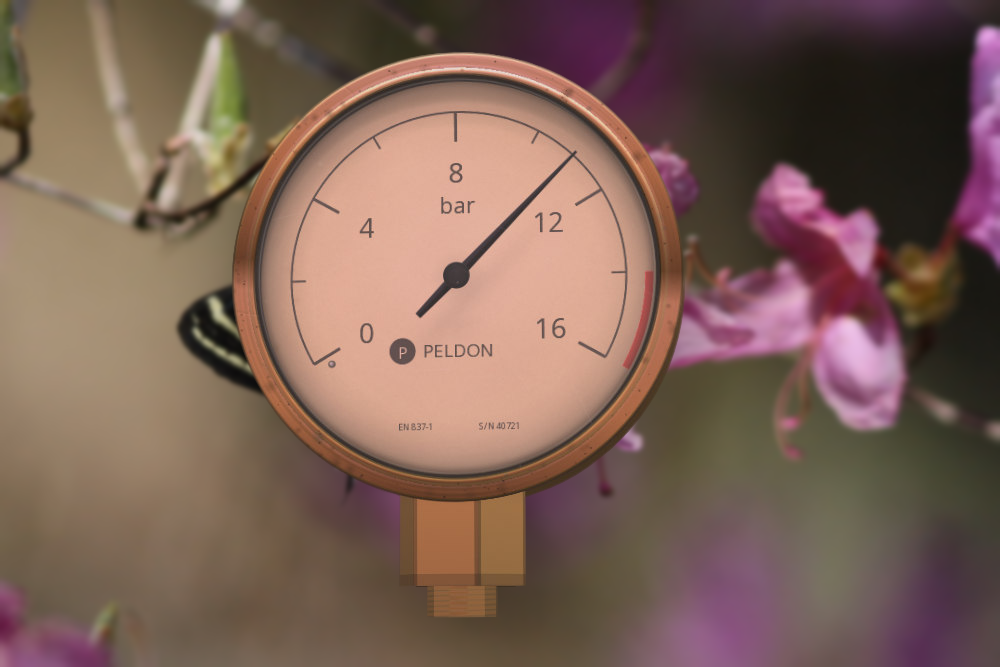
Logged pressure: 11 bar
